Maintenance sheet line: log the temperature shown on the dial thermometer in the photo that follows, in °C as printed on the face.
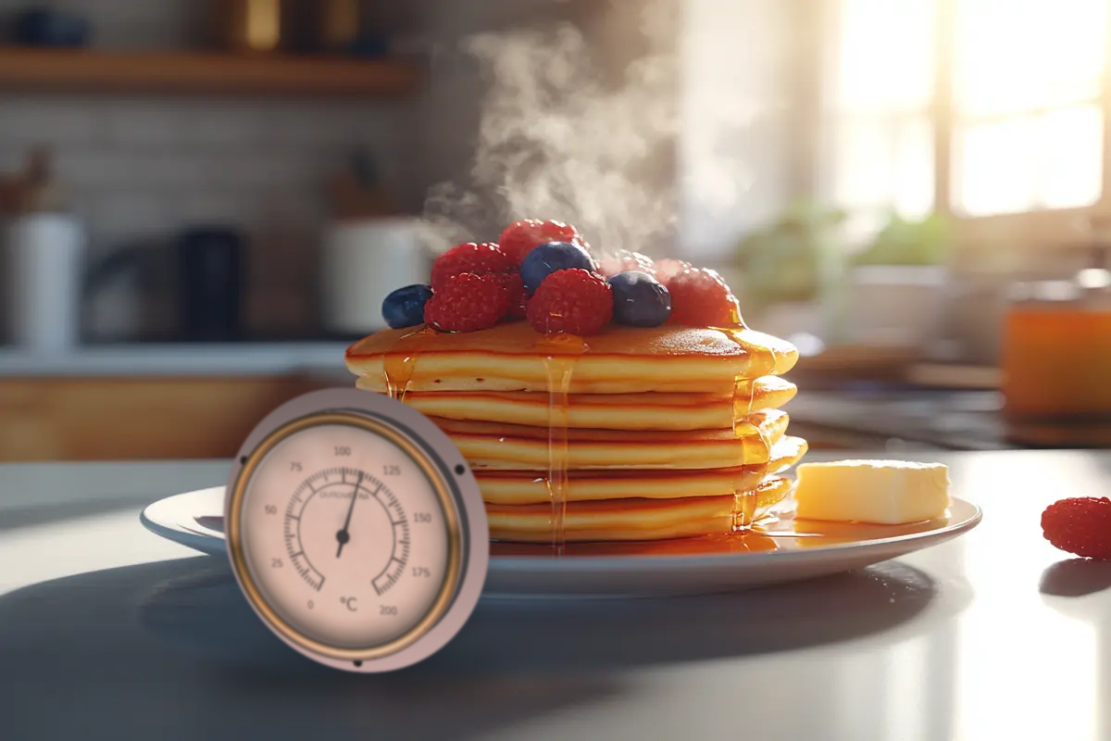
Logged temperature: 112.5 °C
